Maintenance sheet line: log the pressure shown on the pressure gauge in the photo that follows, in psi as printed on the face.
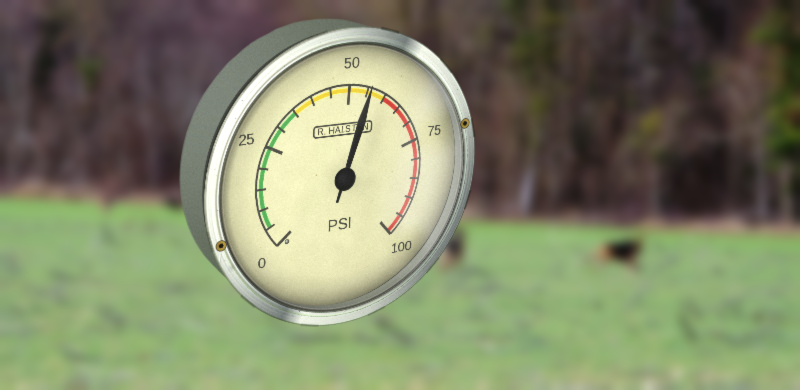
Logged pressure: 55 psi
